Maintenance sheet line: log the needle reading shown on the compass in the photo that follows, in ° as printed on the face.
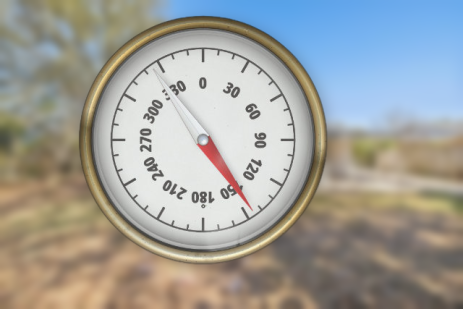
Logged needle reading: 145 °
